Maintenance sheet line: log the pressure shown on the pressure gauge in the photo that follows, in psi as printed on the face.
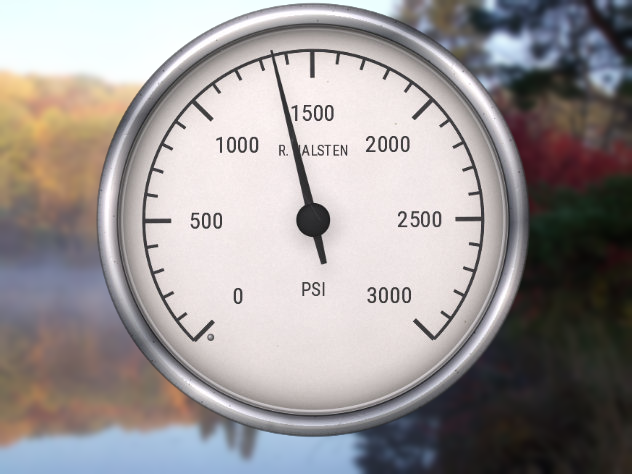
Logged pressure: 1350 psi
